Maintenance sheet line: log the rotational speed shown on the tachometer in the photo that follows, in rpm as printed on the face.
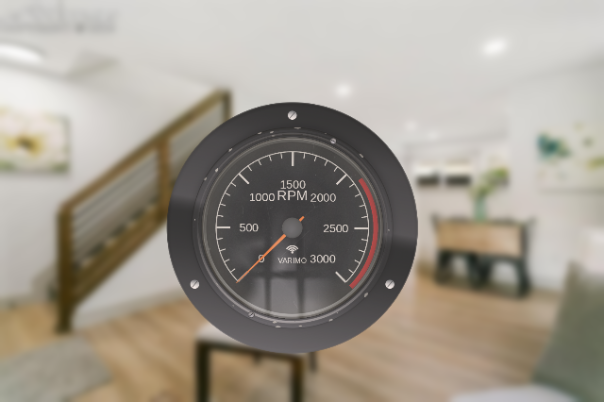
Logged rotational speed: 0 rpm
